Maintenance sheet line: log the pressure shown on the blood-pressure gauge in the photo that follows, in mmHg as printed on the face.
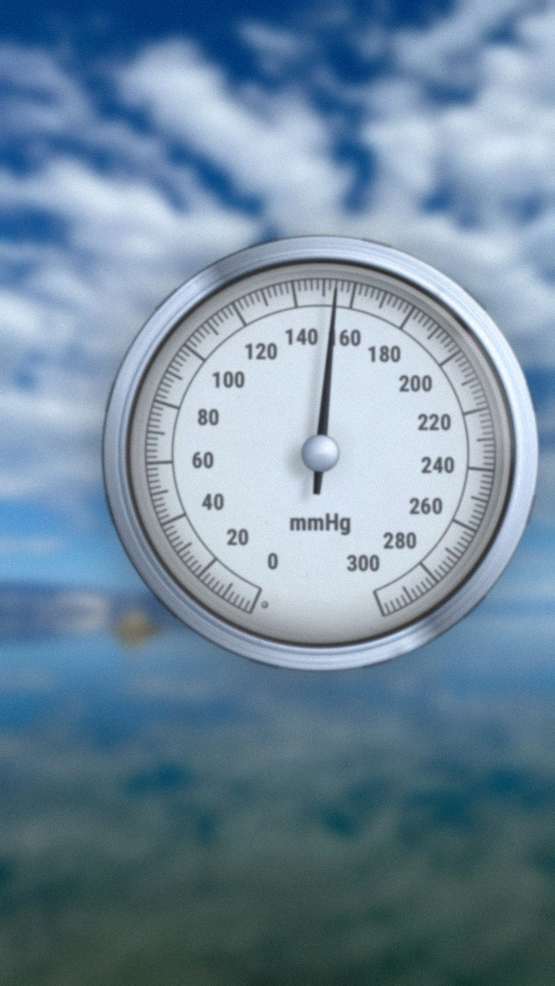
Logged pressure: 154 mmHg
